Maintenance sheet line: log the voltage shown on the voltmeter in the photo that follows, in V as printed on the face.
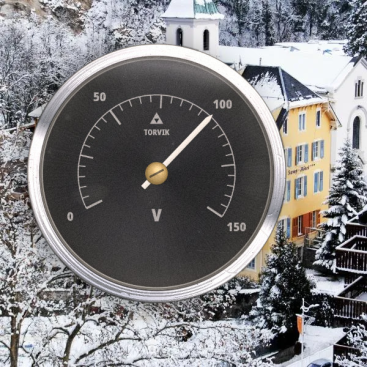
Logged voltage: 100 V
